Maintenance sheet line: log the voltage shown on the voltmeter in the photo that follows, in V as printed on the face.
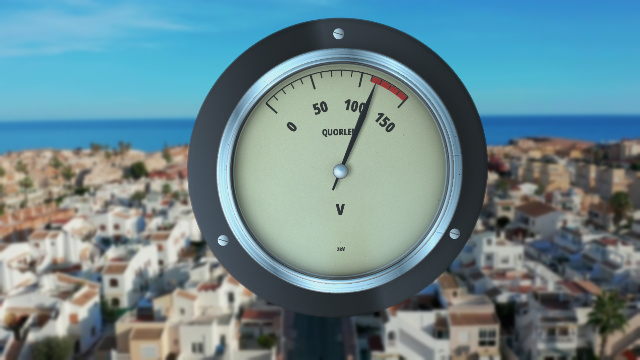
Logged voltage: 115 V
